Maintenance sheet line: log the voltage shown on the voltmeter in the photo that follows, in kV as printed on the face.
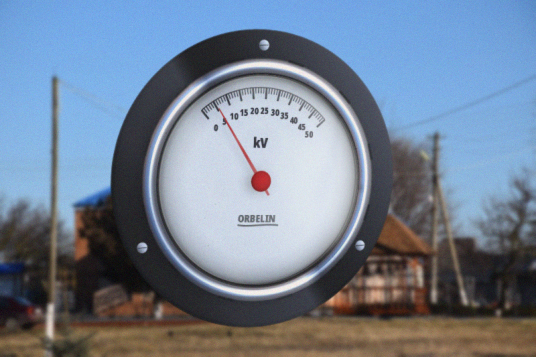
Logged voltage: 5 kV
